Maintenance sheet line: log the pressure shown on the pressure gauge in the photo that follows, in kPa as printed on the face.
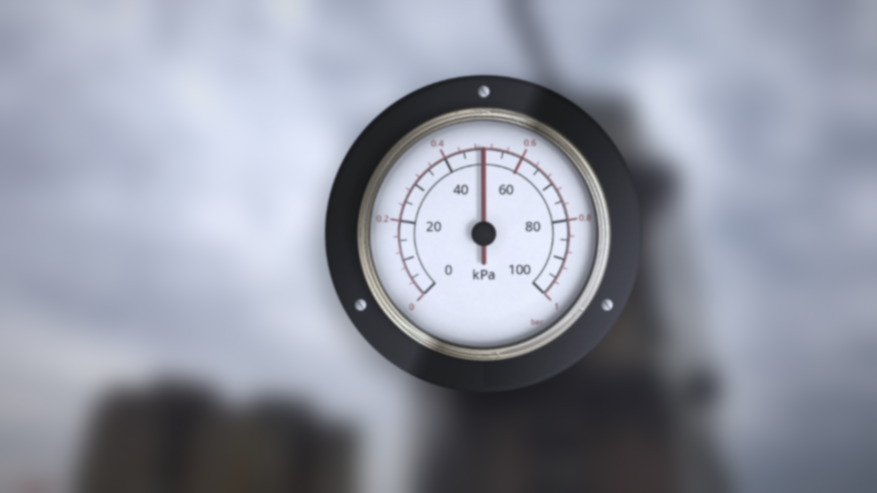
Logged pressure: 50 kPa
